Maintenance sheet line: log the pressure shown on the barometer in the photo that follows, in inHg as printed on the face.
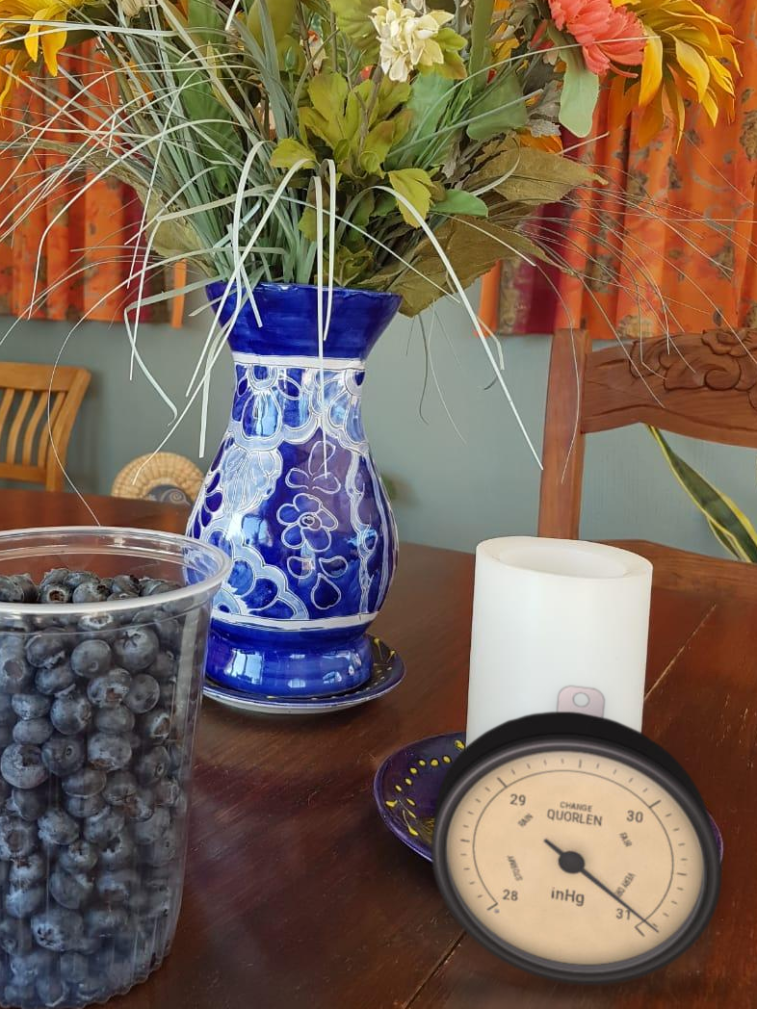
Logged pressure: 30.9 inHg
